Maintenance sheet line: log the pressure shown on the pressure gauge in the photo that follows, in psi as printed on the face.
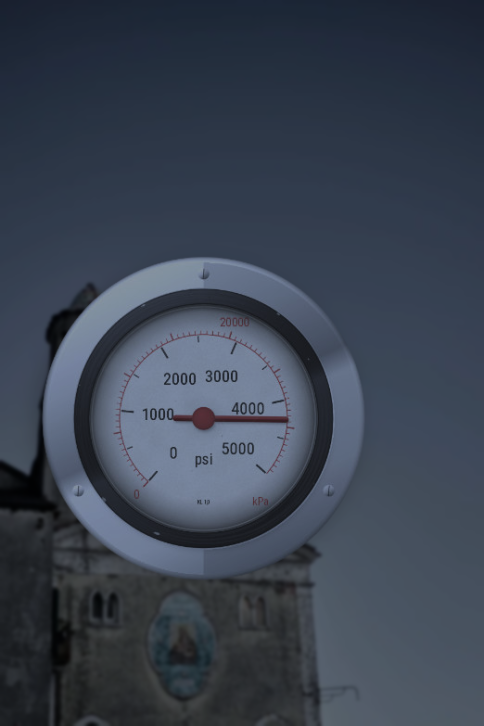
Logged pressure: 4250 psi
